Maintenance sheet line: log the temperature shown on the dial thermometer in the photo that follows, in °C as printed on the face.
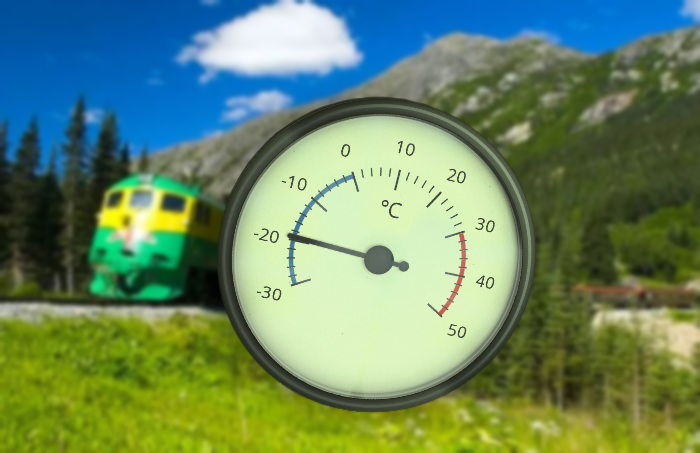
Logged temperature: -19 °C
